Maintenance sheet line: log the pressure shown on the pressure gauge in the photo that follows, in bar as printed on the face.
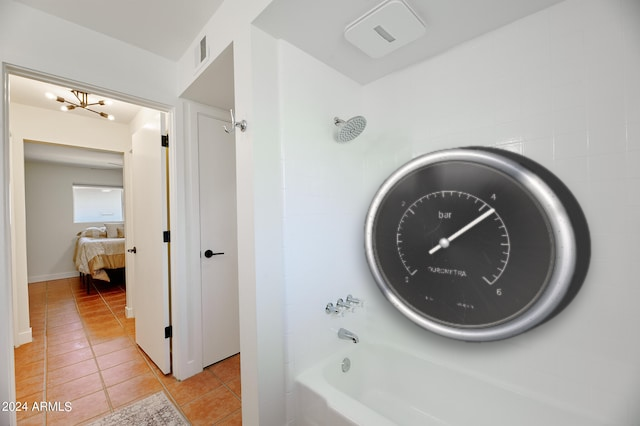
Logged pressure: 4.2 bar
